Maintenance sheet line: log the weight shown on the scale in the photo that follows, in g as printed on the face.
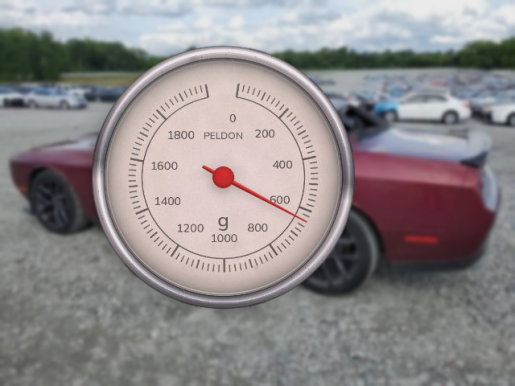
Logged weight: 640 g
